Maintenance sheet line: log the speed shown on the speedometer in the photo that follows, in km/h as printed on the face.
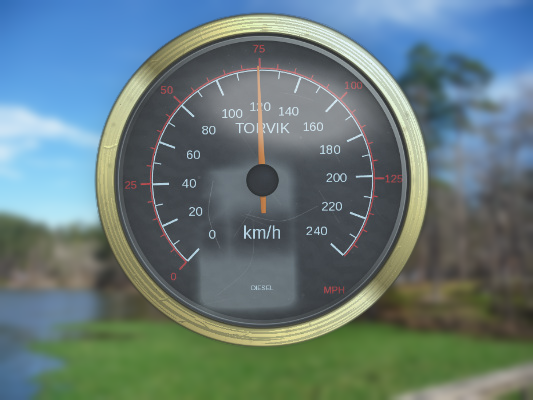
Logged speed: 120 km/h
